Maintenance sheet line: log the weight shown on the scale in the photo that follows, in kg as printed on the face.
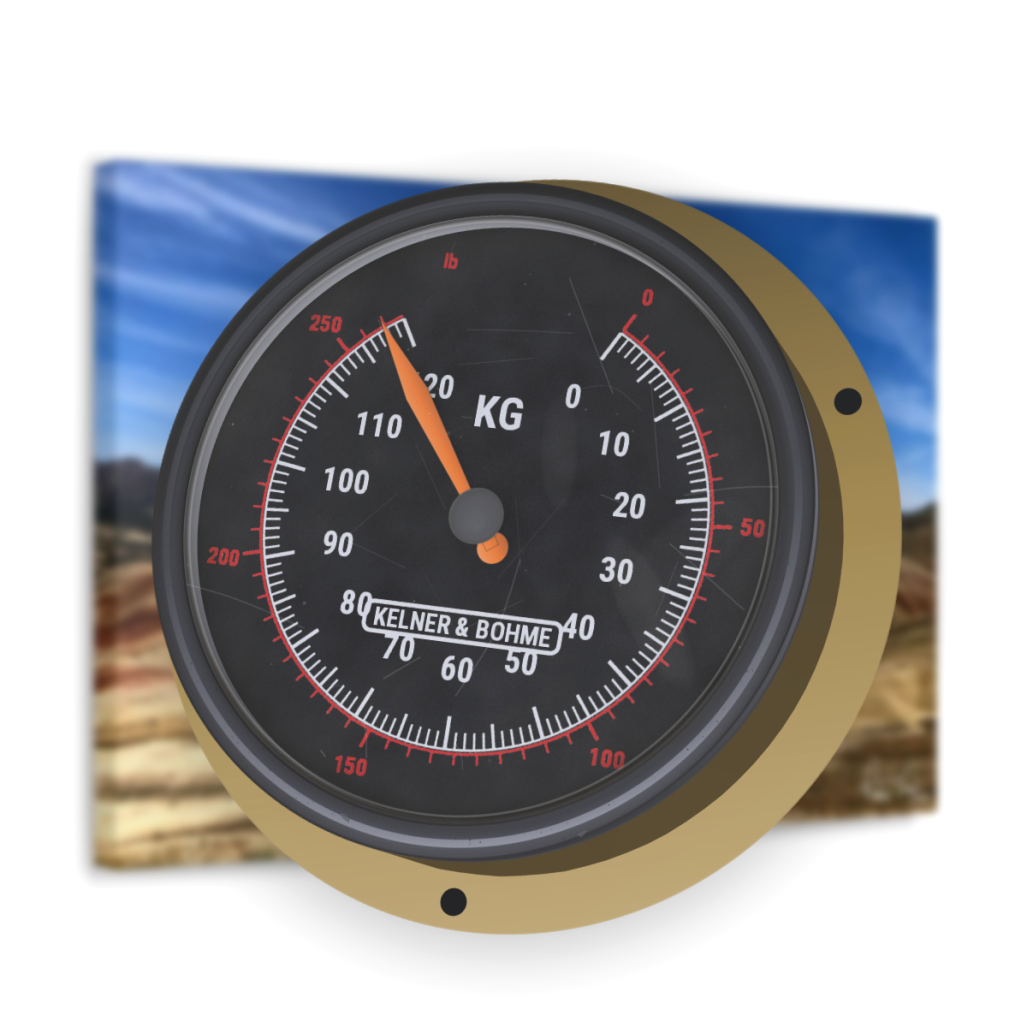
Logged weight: 118 kg
